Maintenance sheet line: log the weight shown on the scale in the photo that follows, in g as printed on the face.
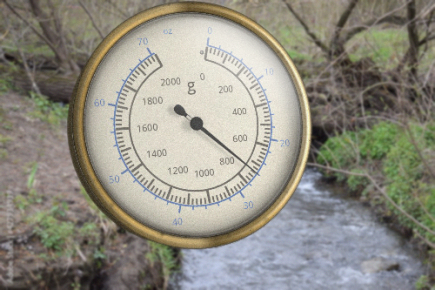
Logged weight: 740 g
